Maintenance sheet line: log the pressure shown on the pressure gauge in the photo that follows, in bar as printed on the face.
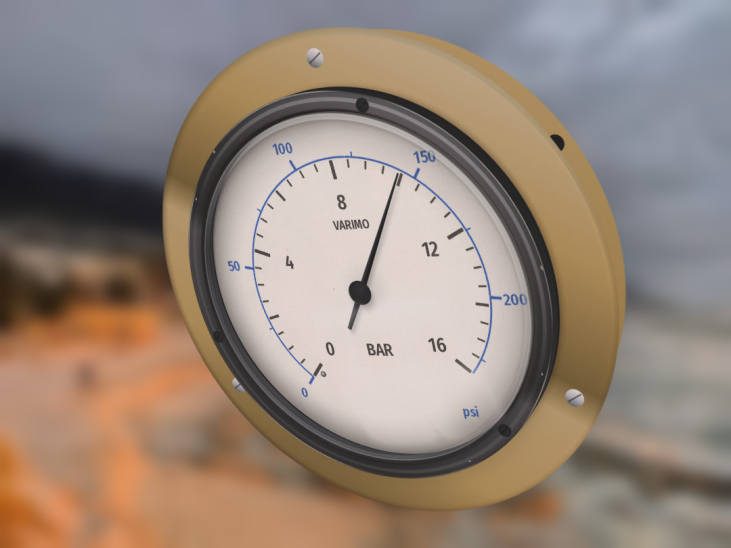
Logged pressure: 10 bar
